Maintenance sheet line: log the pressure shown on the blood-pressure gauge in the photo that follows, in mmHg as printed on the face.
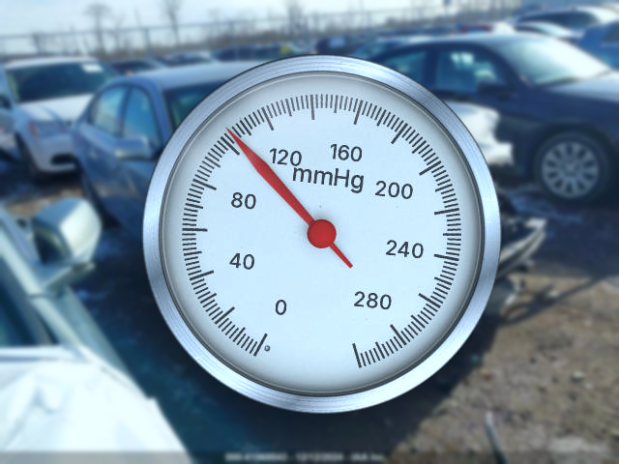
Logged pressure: 104 mmHg
